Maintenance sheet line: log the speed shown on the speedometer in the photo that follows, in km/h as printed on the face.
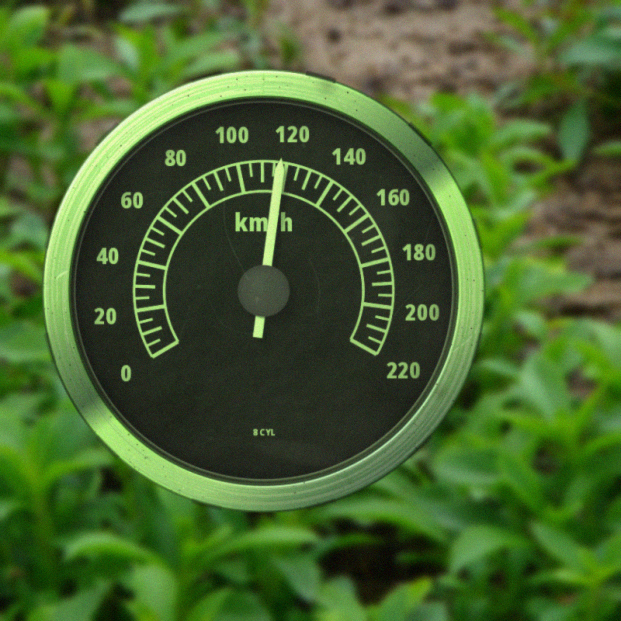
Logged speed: 117.5 km/h
